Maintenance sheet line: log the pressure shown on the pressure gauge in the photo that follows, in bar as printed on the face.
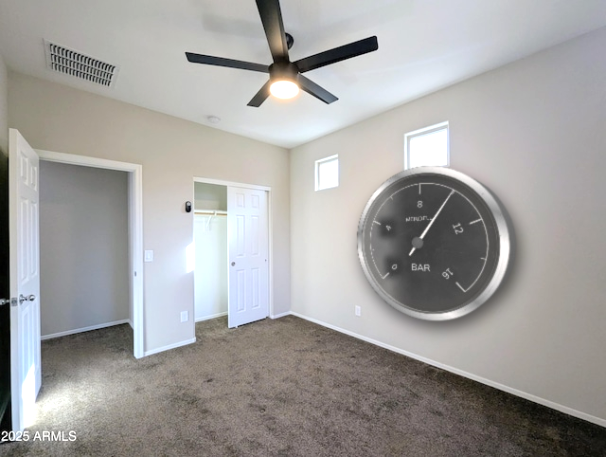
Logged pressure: 10 bar
